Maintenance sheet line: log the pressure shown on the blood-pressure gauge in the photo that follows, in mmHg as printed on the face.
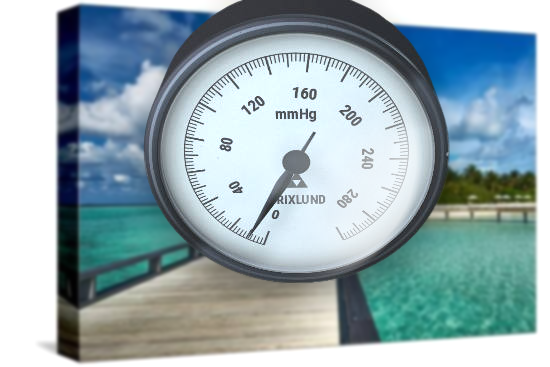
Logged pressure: 10 mmHg
